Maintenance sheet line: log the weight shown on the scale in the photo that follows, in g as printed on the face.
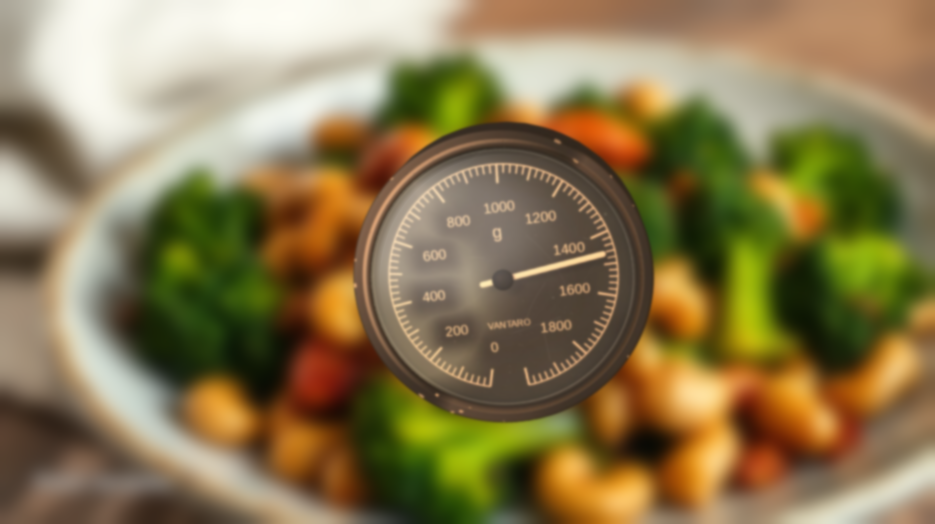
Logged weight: 1460 g
